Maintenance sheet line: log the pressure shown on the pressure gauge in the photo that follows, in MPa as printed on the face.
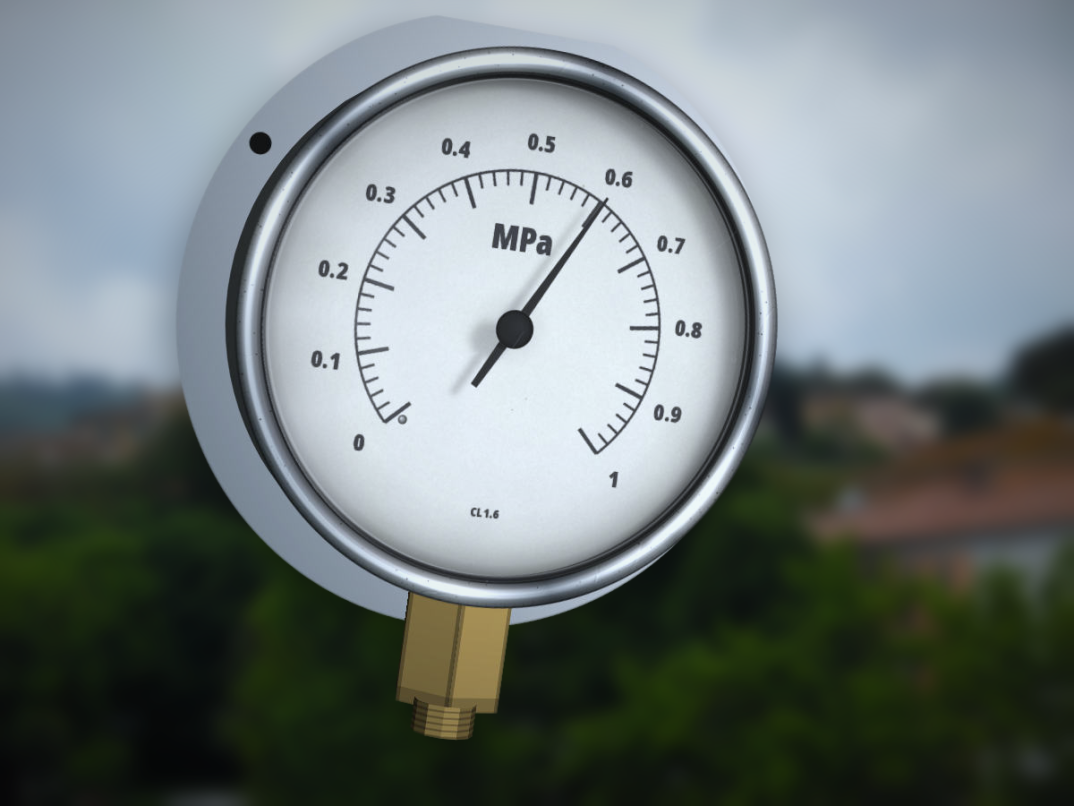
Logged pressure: 0.6 MPa
